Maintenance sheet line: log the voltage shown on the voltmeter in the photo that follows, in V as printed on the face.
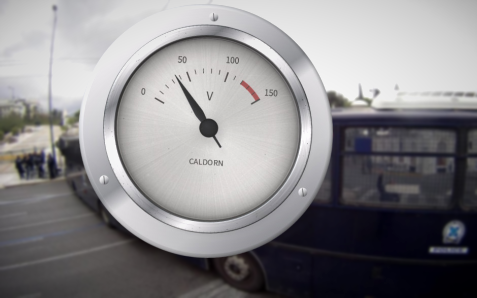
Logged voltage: 35 V
